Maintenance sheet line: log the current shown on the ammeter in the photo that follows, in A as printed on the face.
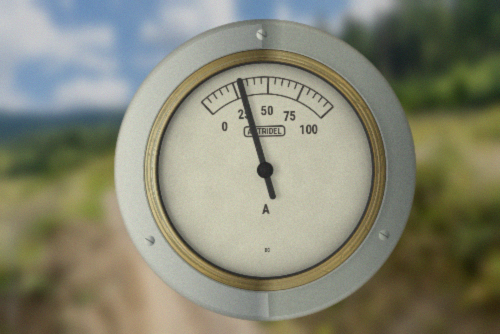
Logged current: 30 A
